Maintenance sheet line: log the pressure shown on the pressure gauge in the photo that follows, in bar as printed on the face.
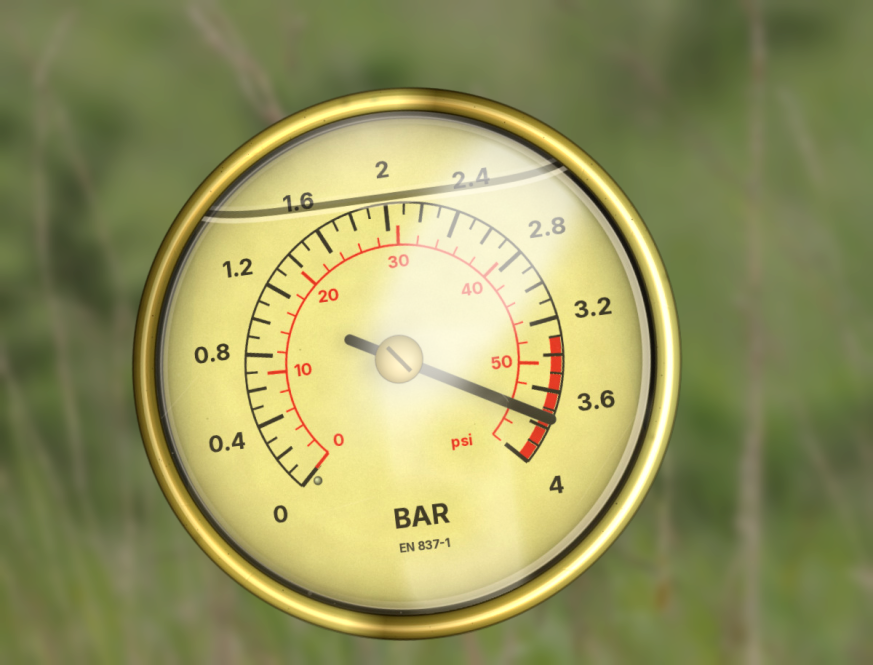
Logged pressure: 3.75 bar
